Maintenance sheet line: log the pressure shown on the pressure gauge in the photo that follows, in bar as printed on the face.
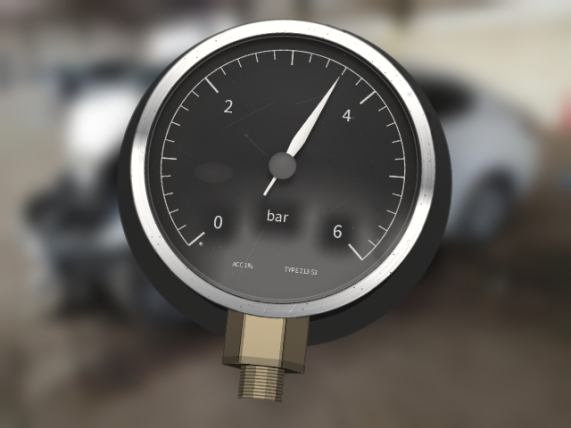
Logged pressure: 3.6 bar
